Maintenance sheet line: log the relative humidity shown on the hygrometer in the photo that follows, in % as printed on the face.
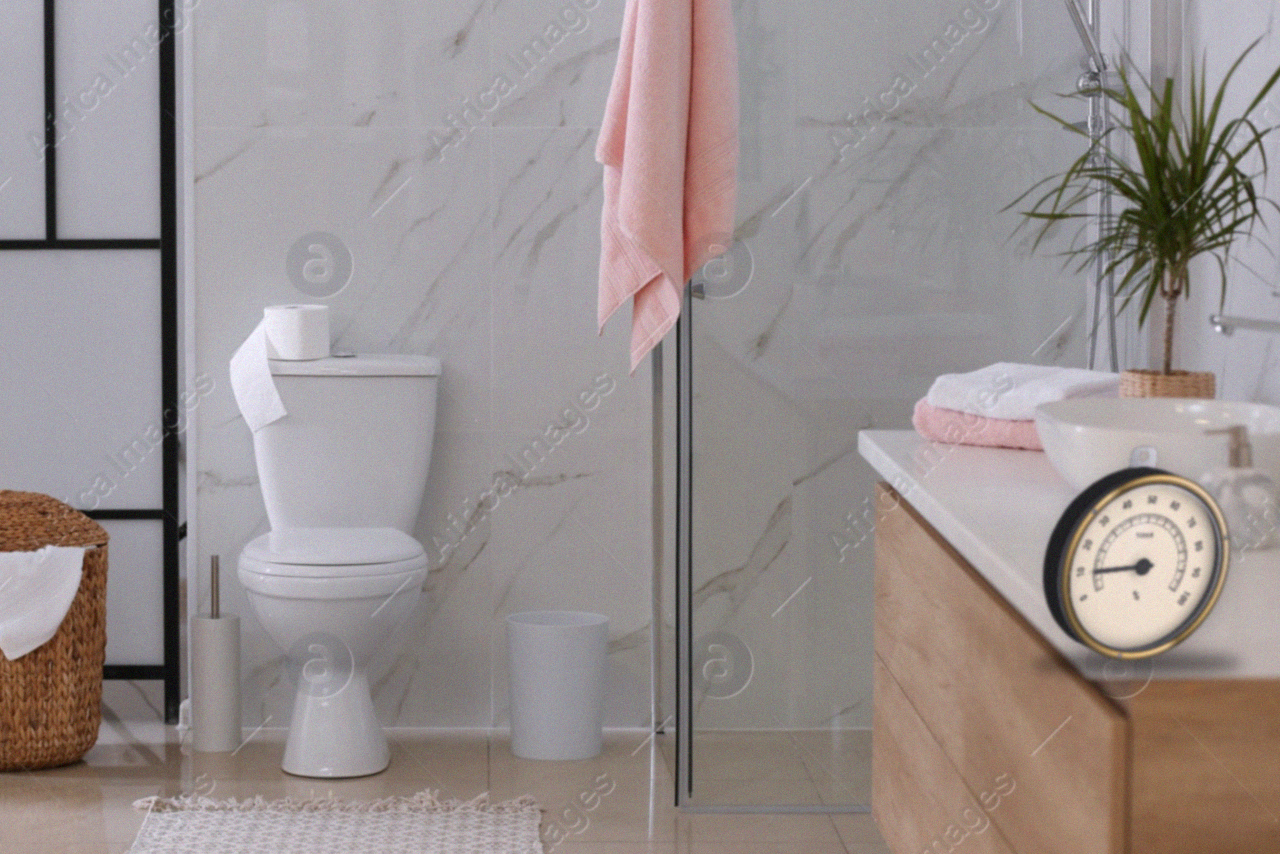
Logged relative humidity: 10 %
